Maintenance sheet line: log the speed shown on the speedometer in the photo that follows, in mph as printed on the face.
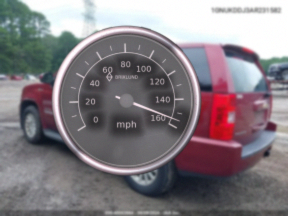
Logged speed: 155 mph
